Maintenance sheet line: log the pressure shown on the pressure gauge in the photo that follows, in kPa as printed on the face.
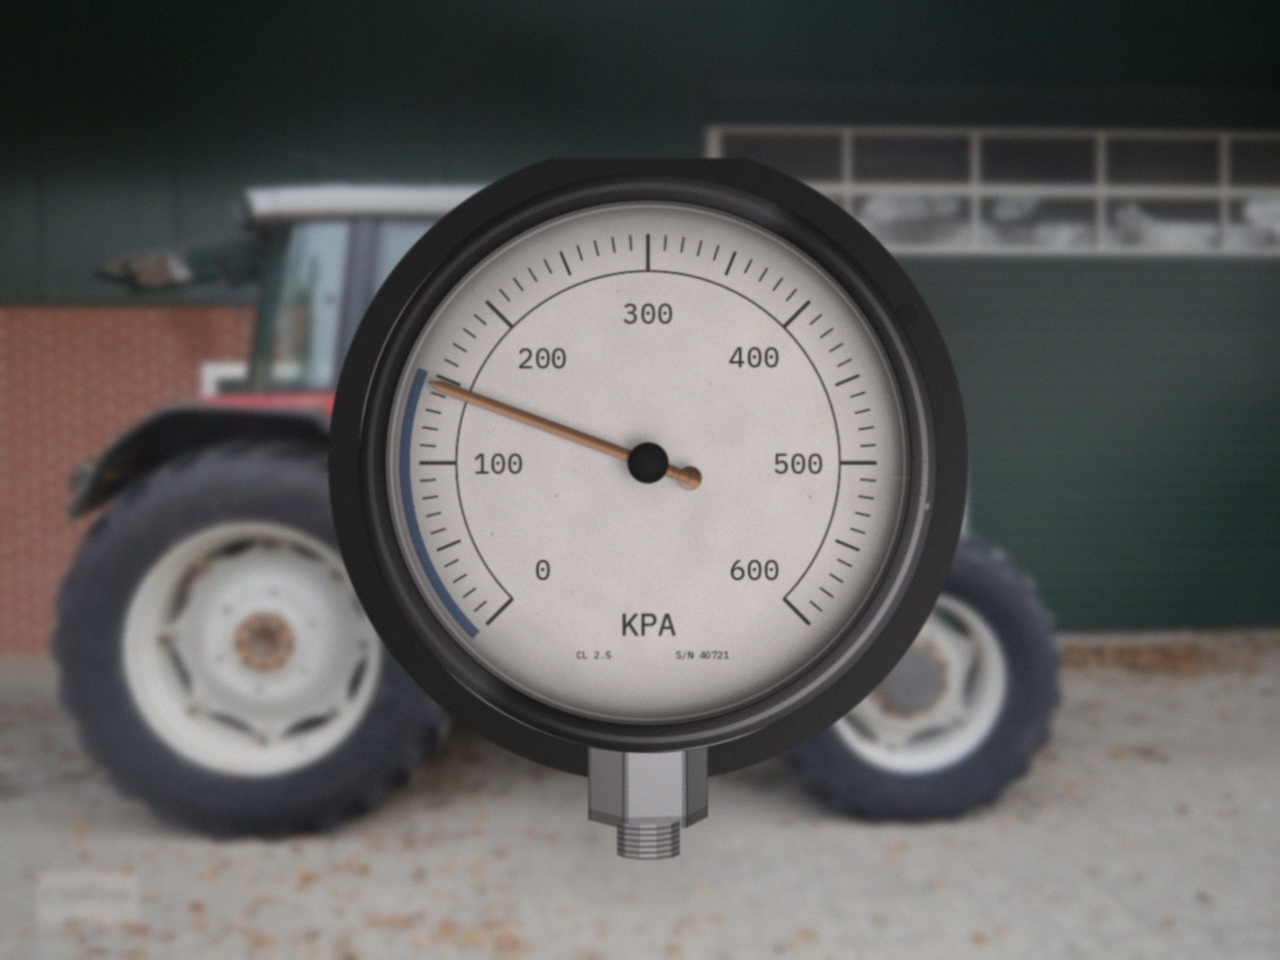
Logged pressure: 145 kPa
